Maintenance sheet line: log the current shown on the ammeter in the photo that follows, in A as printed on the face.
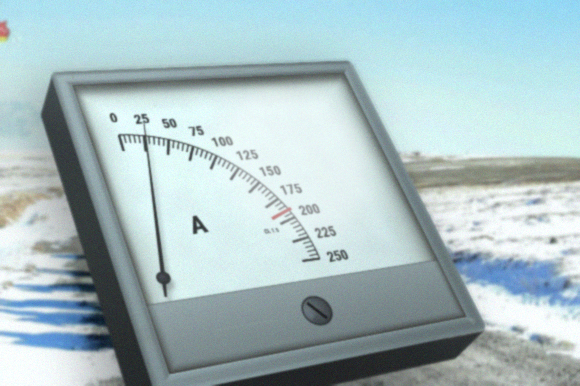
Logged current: 25 A
